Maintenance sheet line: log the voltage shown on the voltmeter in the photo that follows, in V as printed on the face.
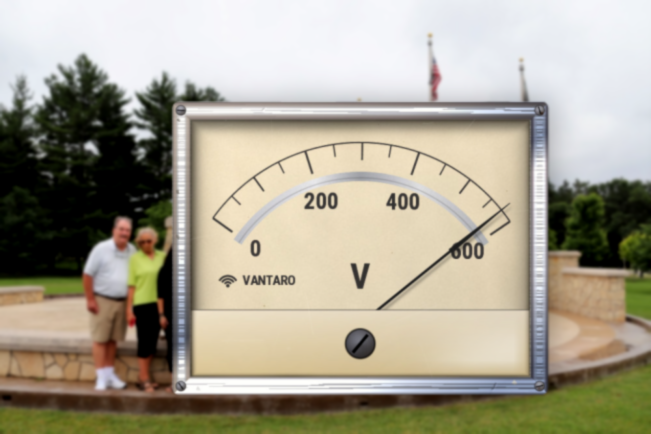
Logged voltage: 575 V
